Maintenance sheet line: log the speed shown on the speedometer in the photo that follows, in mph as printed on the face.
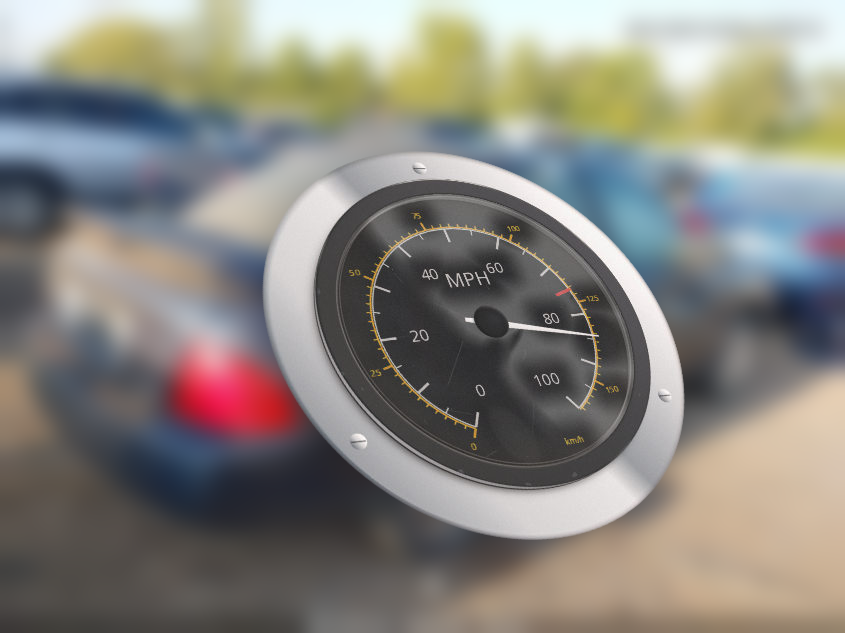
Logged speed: 85 mph
